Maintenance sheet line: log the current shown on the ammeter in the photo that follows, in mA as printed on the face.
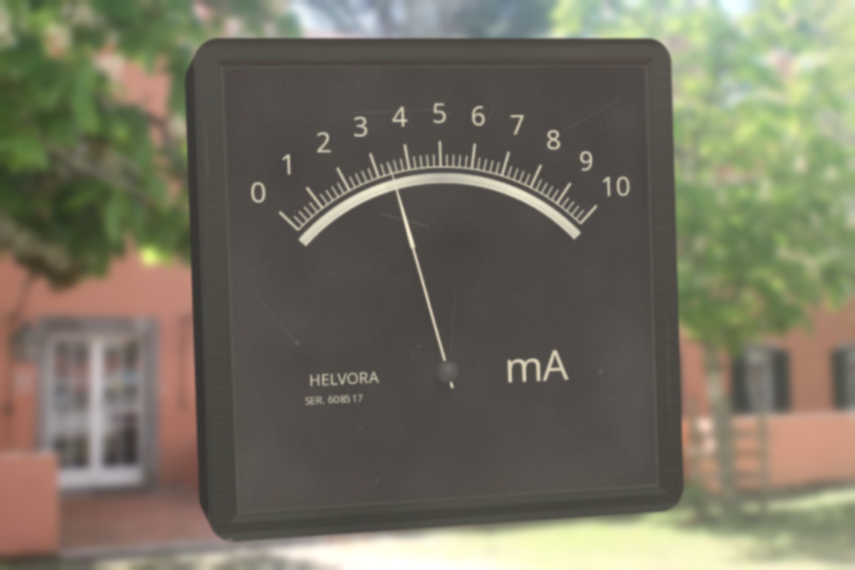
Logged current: 3.4 mA
